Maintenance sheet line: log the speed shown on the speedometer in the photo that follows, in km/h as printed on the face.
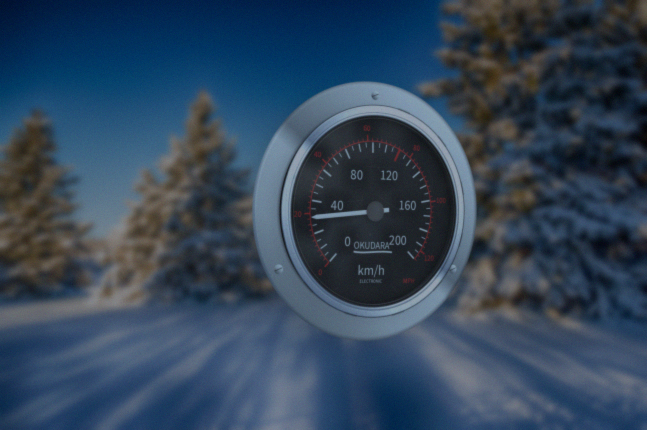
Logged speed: 30 km/h
